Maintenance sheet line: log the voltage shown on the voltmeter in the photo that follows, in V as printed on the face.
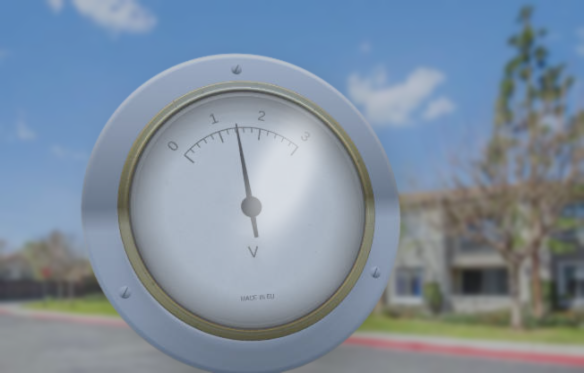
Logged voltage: 1.4 V
